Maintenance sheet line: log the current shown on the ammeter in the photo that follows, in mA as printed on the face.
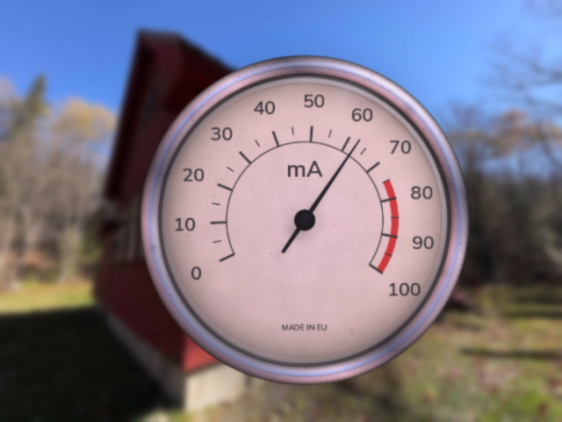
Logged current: 62.5 mA
